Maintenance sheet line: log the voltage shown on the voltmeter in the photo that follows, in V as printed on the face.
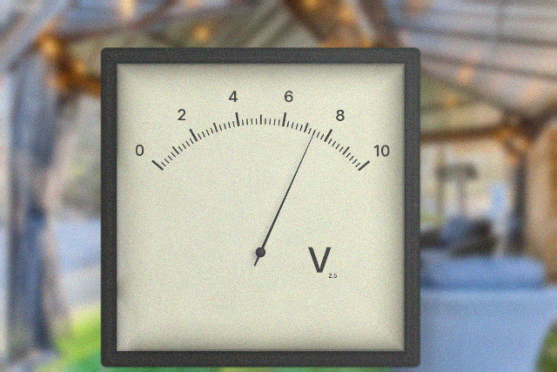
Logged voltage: 7.4 V
